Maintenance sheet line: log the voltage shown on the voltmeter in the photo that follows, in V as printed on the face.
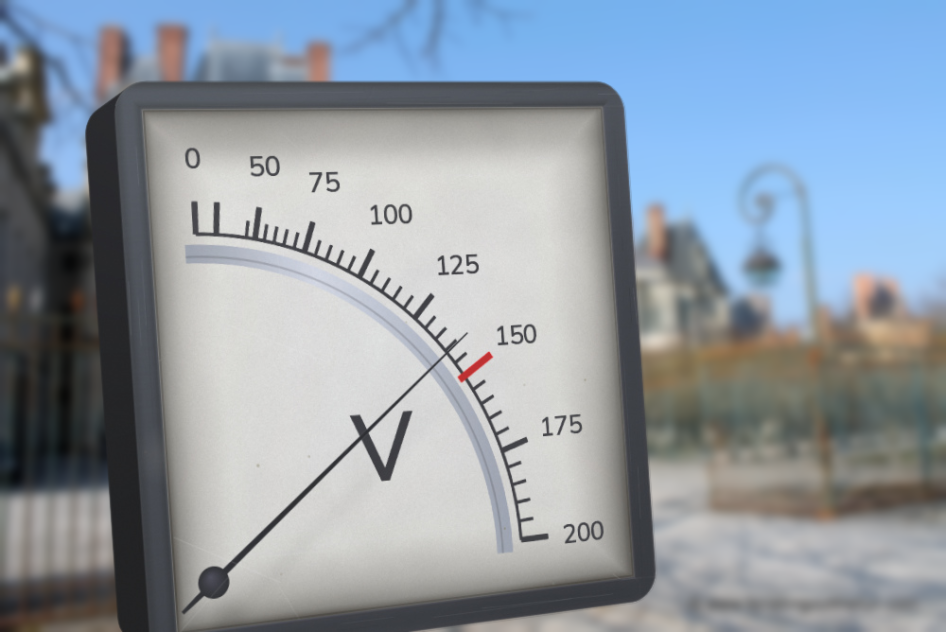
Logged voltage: 140 V
